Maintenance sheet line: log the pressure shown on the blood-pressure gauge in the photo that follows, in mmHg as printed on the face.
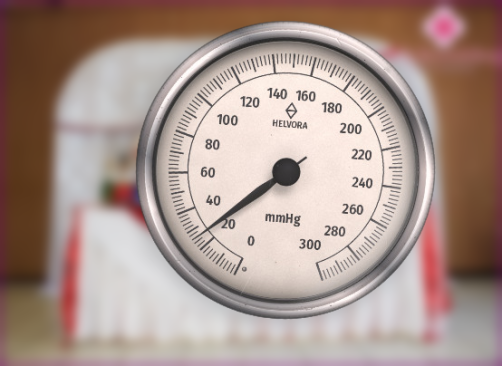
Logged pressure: 26 mmHg
